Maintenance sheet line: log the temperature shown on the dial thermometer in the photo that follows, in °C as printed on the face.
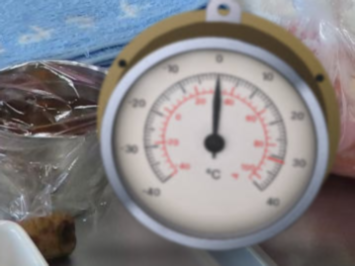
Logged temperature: 0 °C
